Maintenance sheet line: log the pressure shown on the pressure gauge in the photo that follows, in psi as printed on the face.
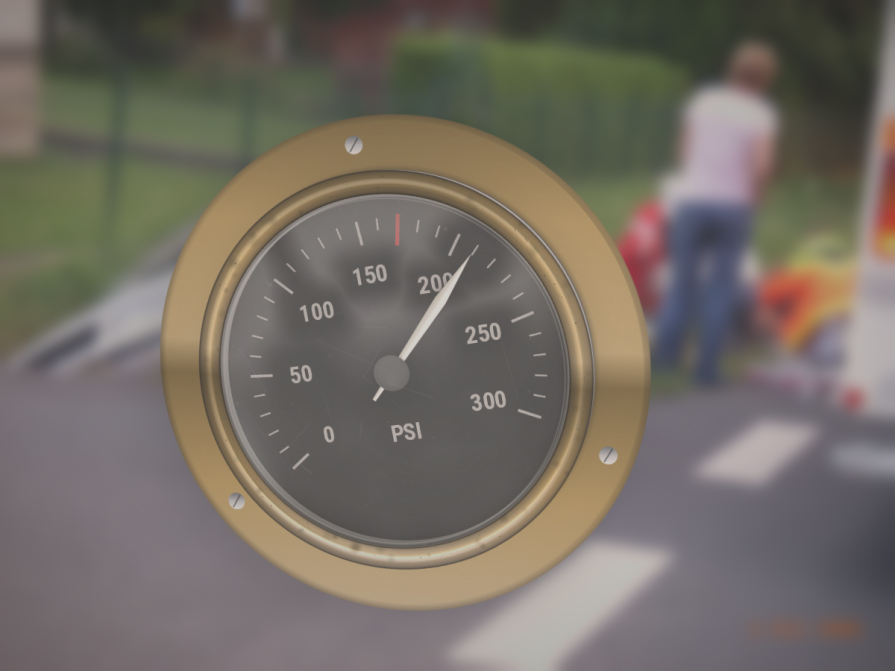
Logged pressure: 210 psi
